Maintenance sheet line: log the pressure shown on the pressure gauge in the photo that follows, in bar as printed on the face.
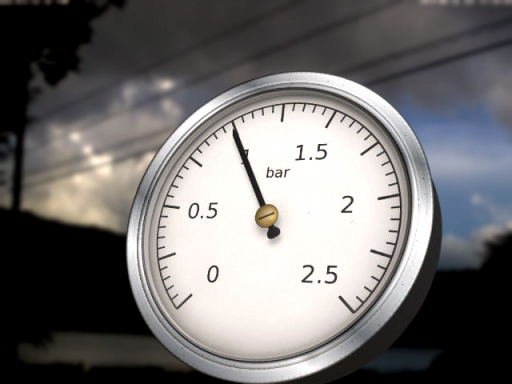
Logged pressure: 1 bar
